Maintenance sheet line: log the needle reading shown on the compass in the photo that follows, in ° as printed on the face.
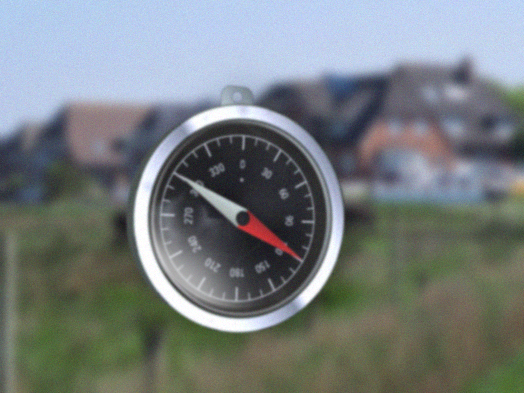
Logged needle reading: 120 °
